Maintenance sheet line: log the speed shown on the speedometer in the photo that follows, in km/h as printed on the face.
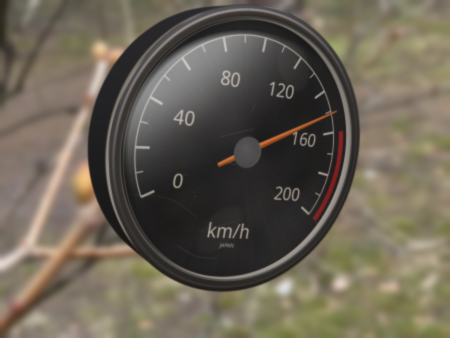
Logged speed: 150 km/h
